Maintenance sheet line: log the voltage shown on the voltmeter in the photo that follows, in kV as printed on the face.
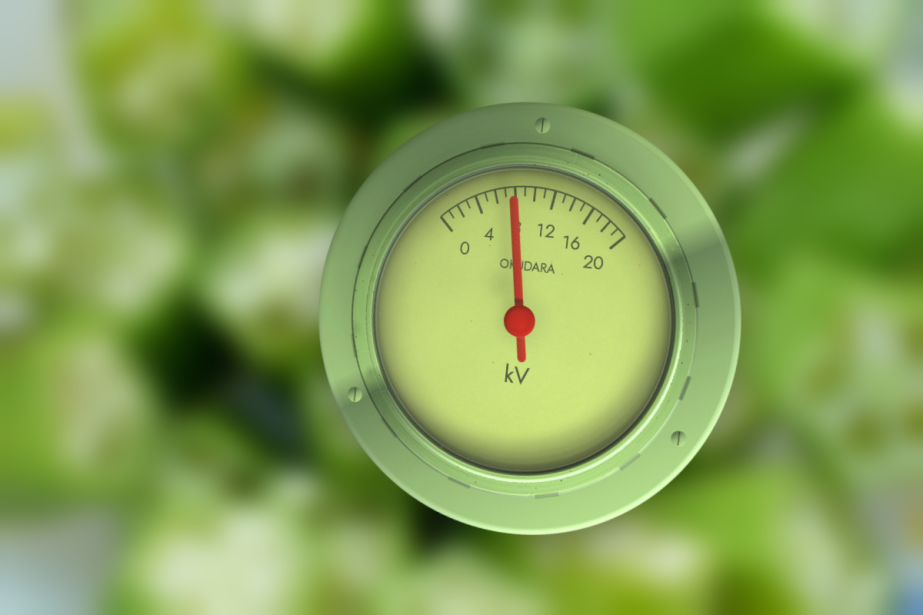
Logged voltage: 8 kV
